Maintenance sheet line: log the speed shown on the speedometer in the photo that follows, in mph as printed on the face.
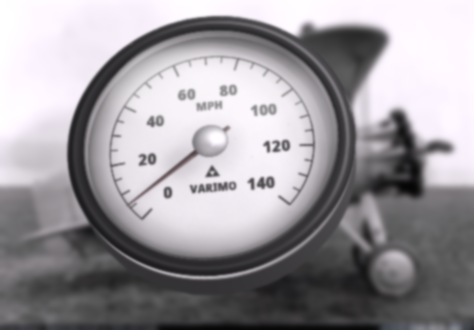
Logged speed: 5 mph
